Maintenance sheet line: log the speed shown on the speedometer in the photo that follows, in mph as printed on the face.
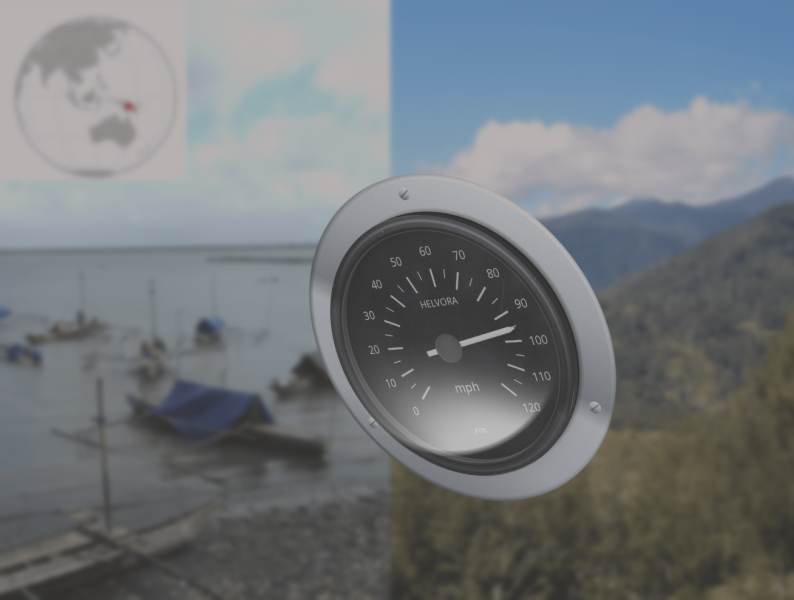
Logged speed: 95 mph
